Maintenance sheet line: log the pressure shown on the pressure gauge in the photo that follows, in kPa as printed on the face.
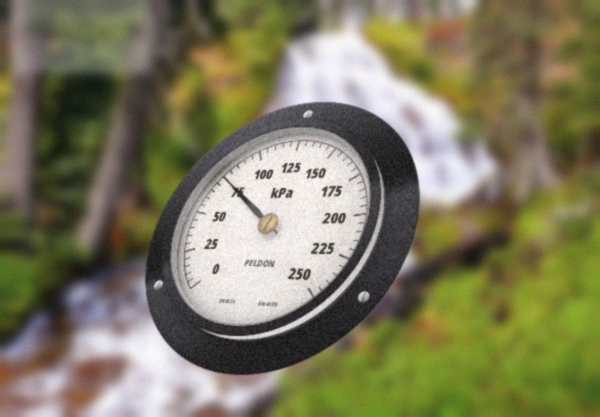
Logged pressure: 75 kPa
